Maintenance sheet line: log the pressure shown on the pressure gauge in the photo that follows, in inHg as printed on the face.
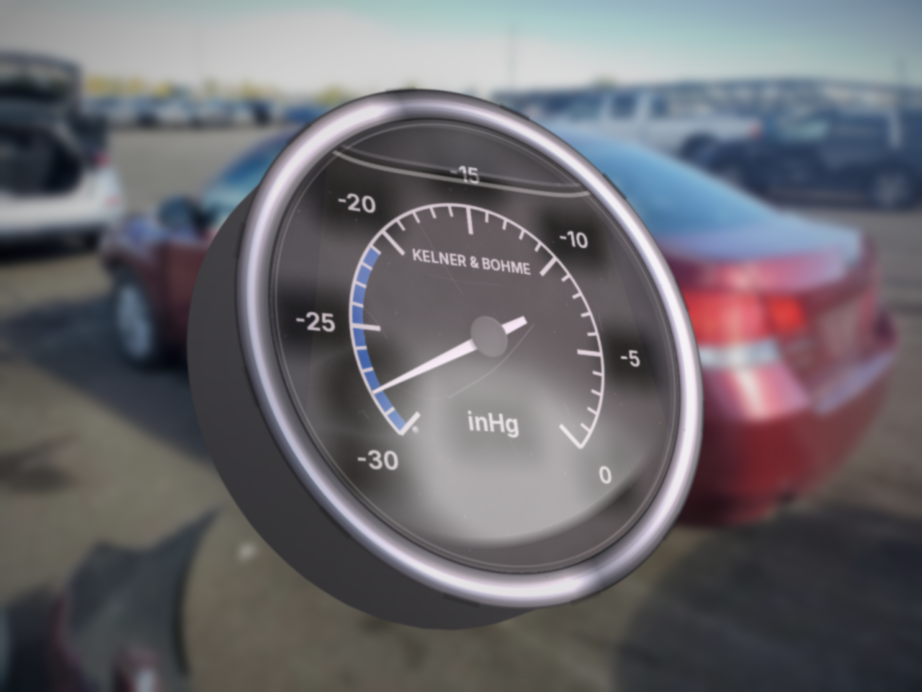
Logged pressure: -28 inHg
